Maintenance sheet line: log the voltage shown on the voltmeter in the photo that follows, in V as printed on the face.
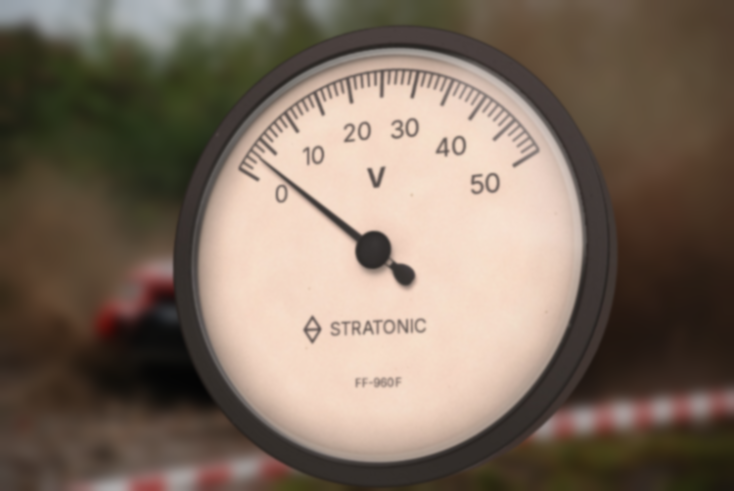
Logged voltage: 3 V
